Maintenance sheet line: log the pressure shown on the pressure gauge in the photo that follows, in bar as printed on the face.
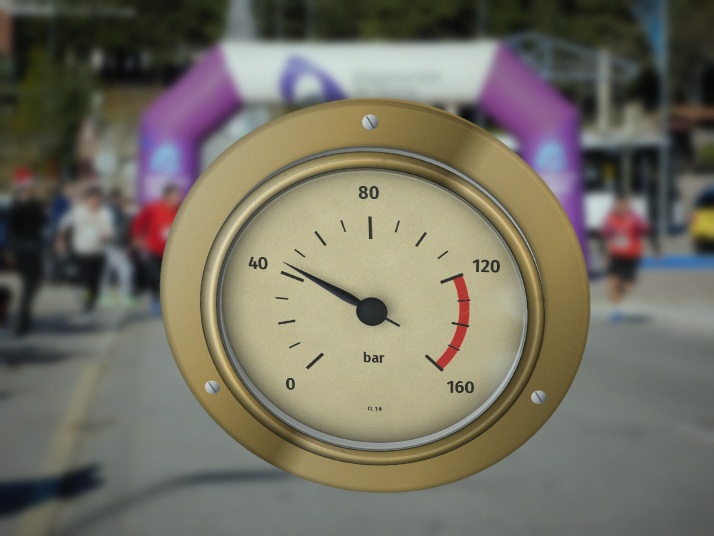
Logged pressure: 45 bar
